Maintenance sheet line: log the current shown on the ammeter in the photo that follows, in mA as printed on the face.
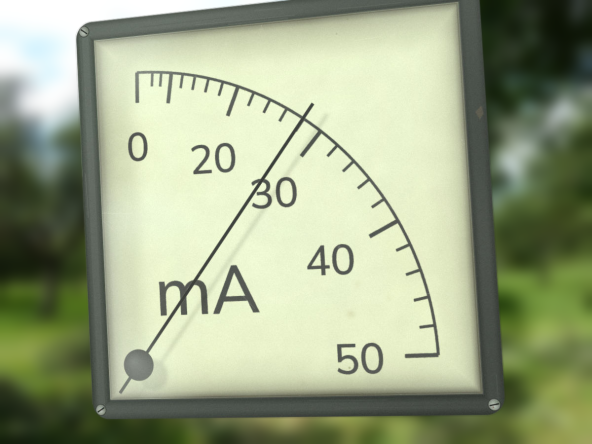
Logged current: 28 mA
